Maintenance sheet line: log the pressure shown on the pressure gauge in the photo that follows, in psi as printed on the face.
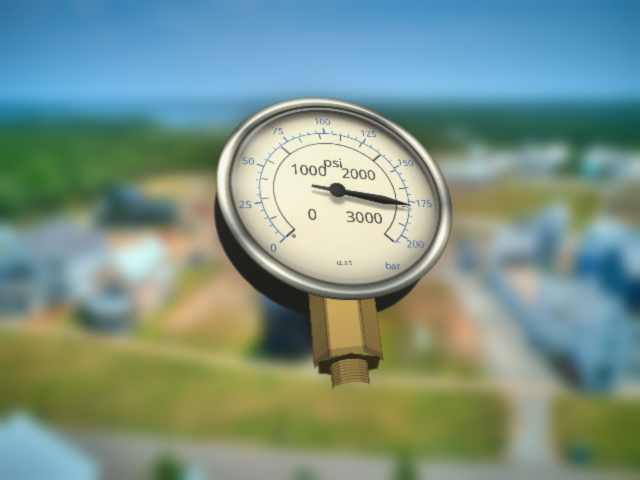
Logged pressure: 2600 psi
